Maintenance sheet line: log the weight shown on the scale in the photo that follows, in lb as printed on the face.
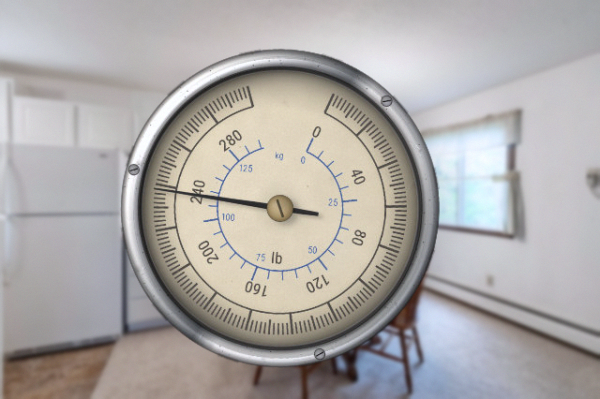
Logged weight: 238 lb
